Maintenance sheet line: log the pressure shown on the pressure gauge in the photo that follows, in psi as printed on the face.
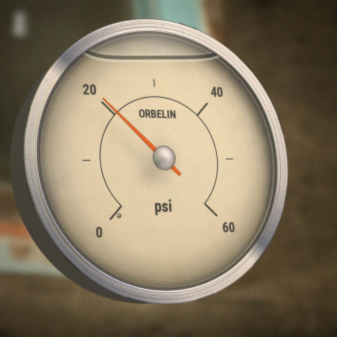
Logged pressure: 20 psi
